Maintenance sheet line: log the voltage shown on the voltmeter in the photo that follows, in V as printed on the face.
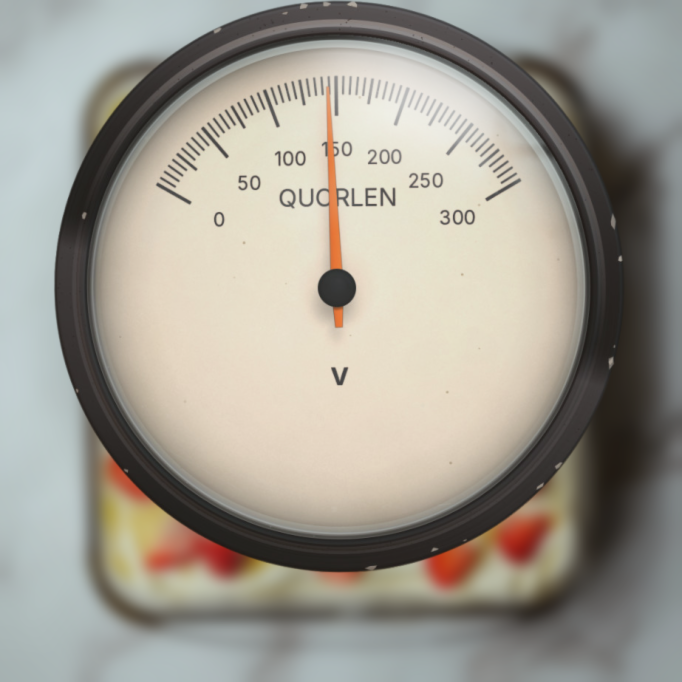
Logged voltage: 145 V
